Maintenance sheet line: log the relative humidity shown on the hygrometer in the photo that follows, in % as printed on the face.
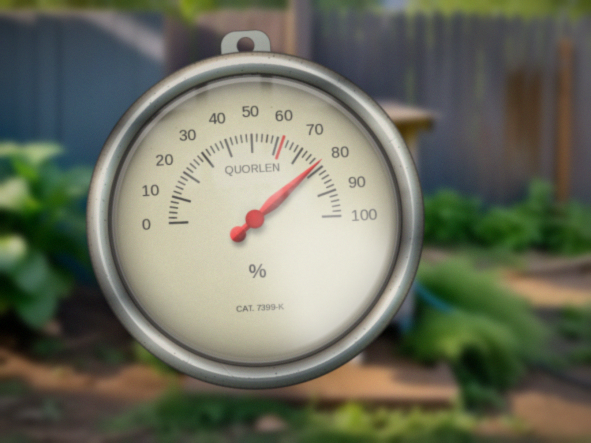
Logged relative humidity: 78 %
